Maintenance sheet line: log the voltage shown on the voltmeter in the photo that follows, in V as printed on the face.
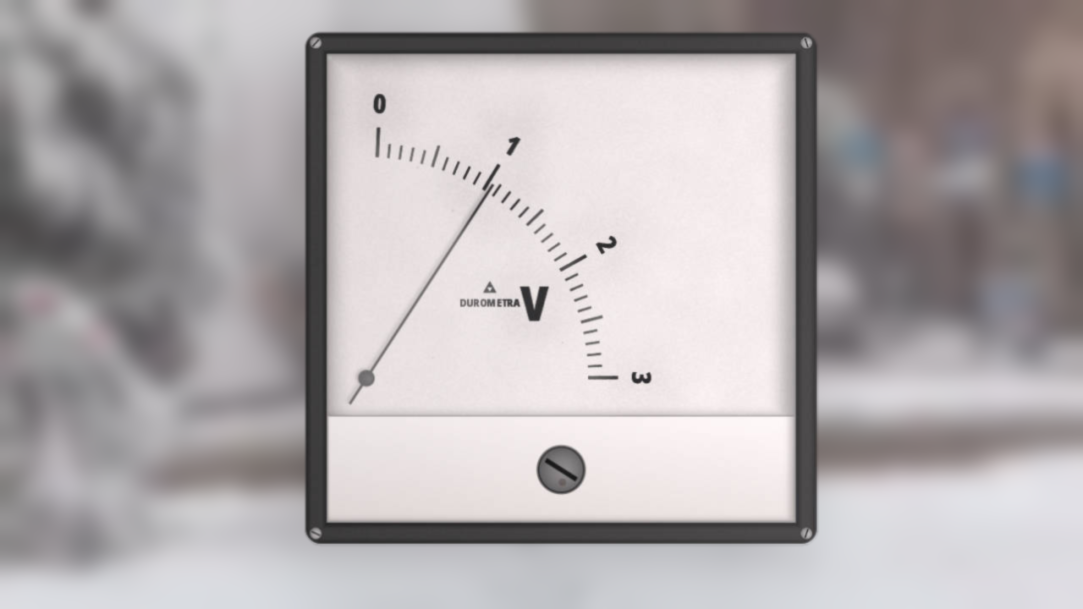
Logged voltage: 1.05 V
